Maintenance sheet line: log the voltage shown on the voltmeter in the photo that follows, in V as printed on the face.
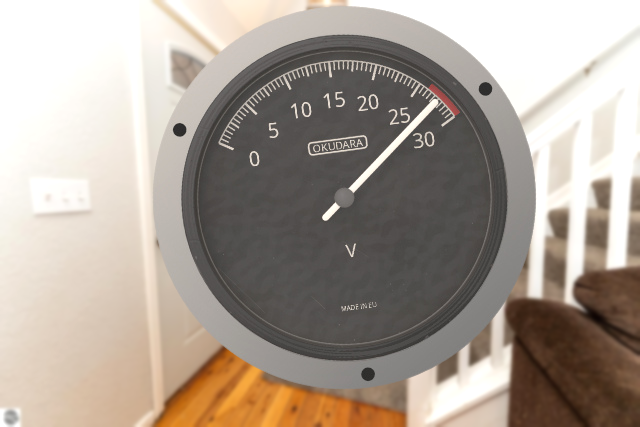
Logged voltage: 27.5 V
